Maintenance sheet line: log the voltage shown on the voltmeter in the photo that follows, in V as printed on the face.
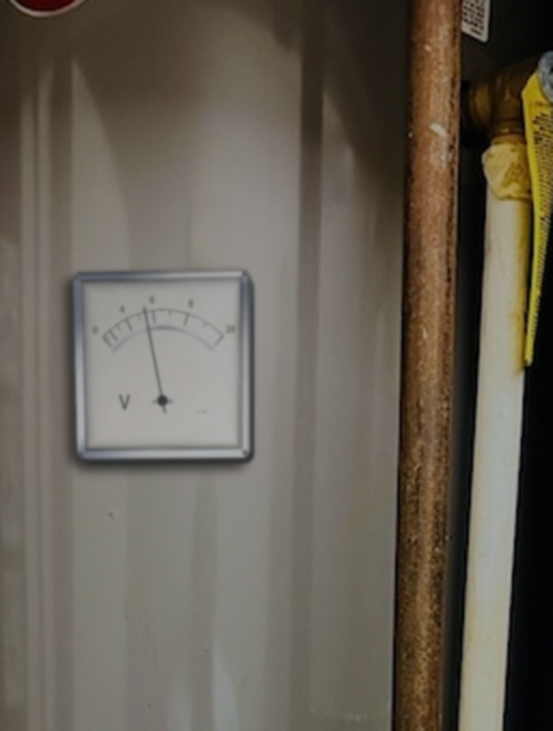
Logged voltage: 5.5 V
